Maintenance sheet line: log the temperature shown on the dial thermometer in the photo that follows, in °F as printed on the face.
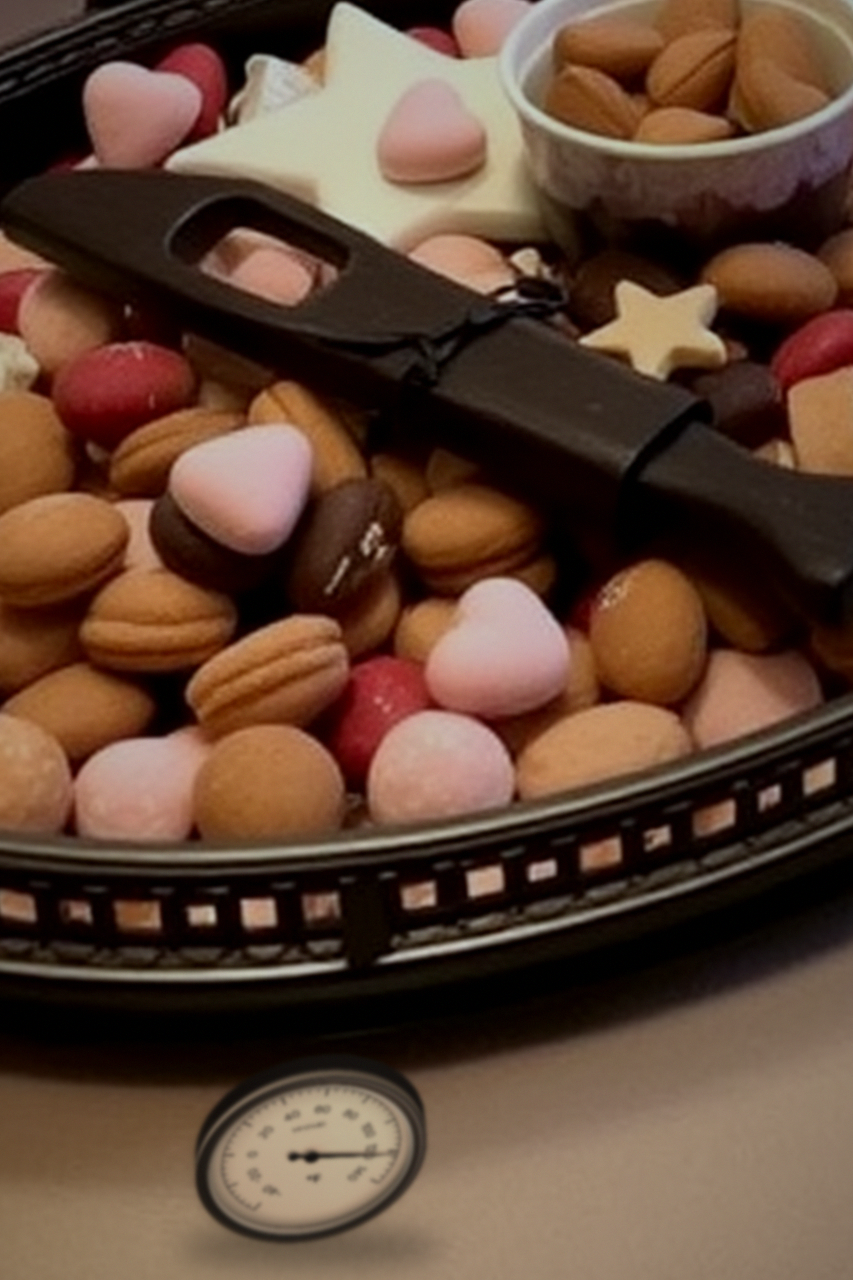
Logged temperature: 120 °F
